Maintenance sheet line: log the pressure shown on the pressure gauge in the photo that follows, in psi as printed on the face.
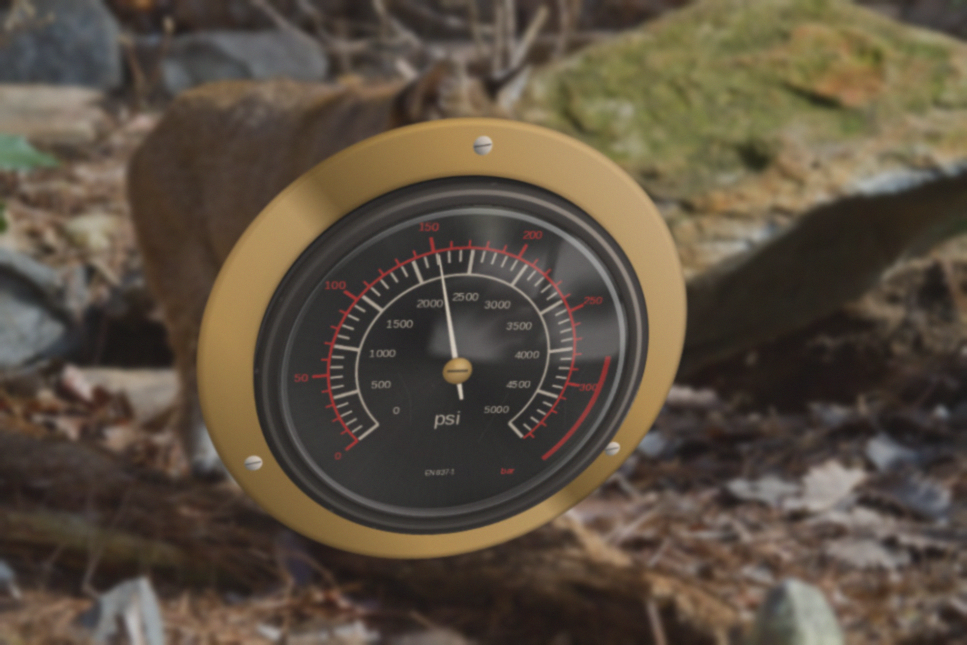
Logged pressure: 2200 psi
